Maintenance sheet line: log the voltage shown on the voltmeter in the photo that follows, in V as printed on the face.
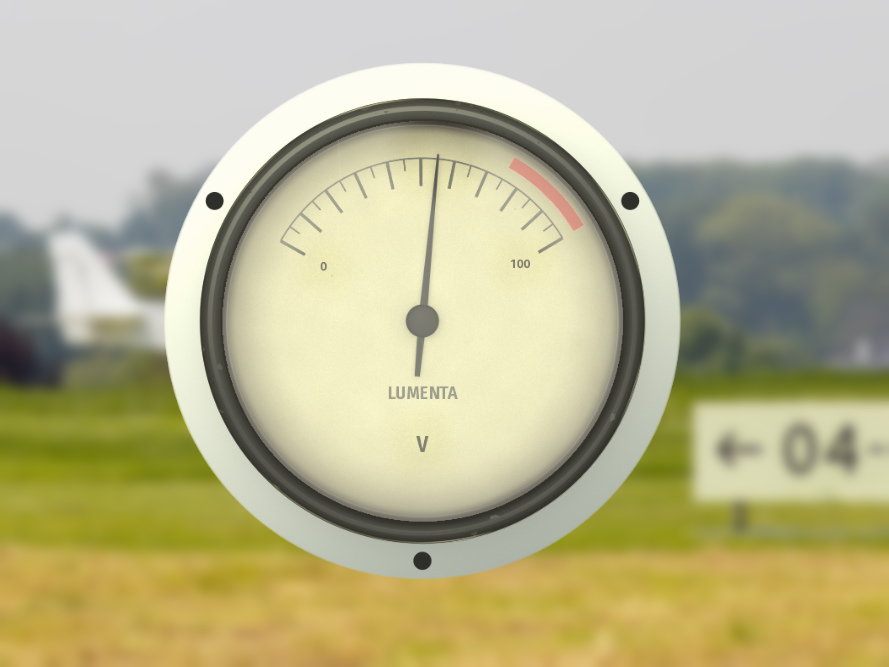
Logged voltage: 55 V
